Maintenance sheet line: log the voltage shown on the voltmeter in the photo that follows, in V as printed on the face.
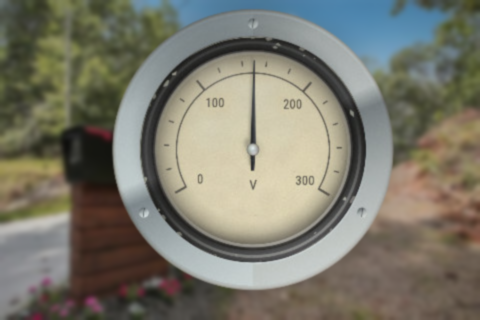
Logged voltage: 150 V
